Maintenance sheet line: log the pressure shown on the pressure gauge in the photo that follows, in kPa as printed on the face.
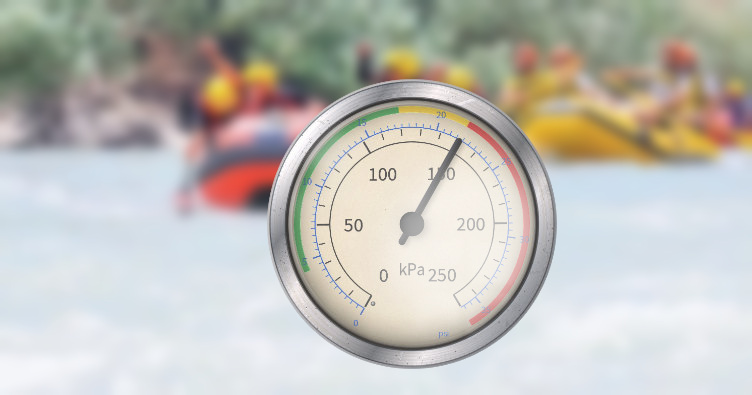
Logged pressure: 150 kPa
